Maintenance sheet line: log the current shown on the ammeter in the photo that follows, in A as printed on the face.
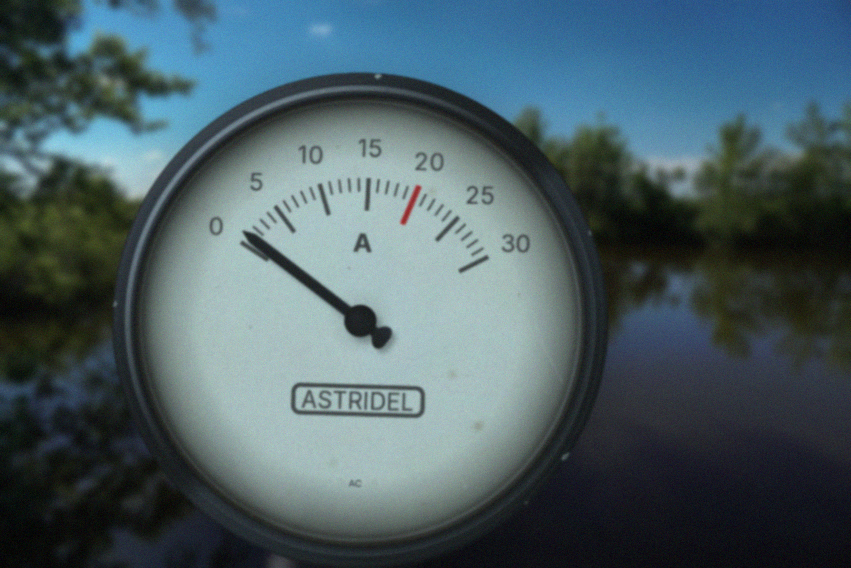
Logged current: 1 A
